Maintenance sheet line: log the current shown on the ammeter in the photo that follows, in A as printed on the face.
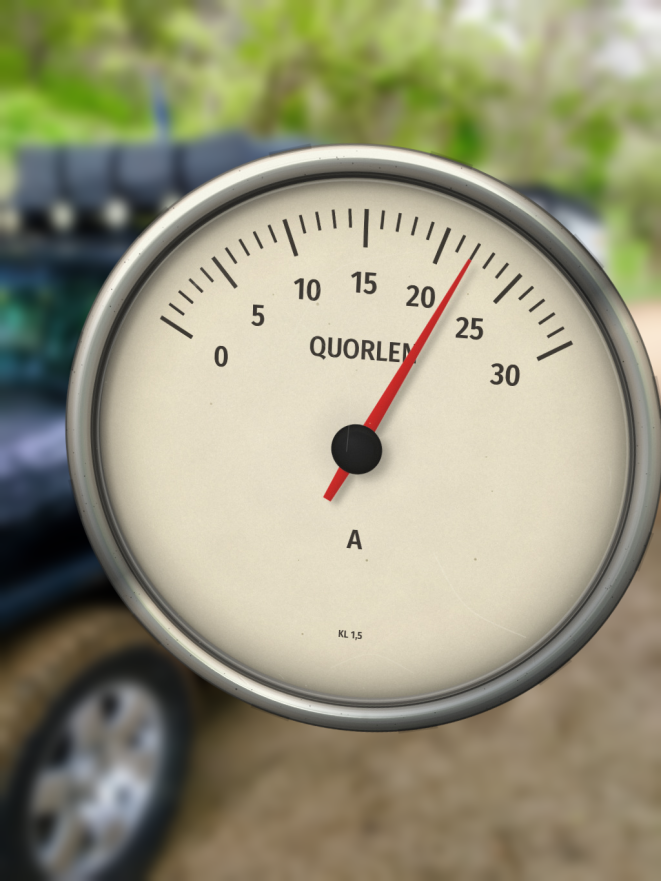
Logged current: 22 A
